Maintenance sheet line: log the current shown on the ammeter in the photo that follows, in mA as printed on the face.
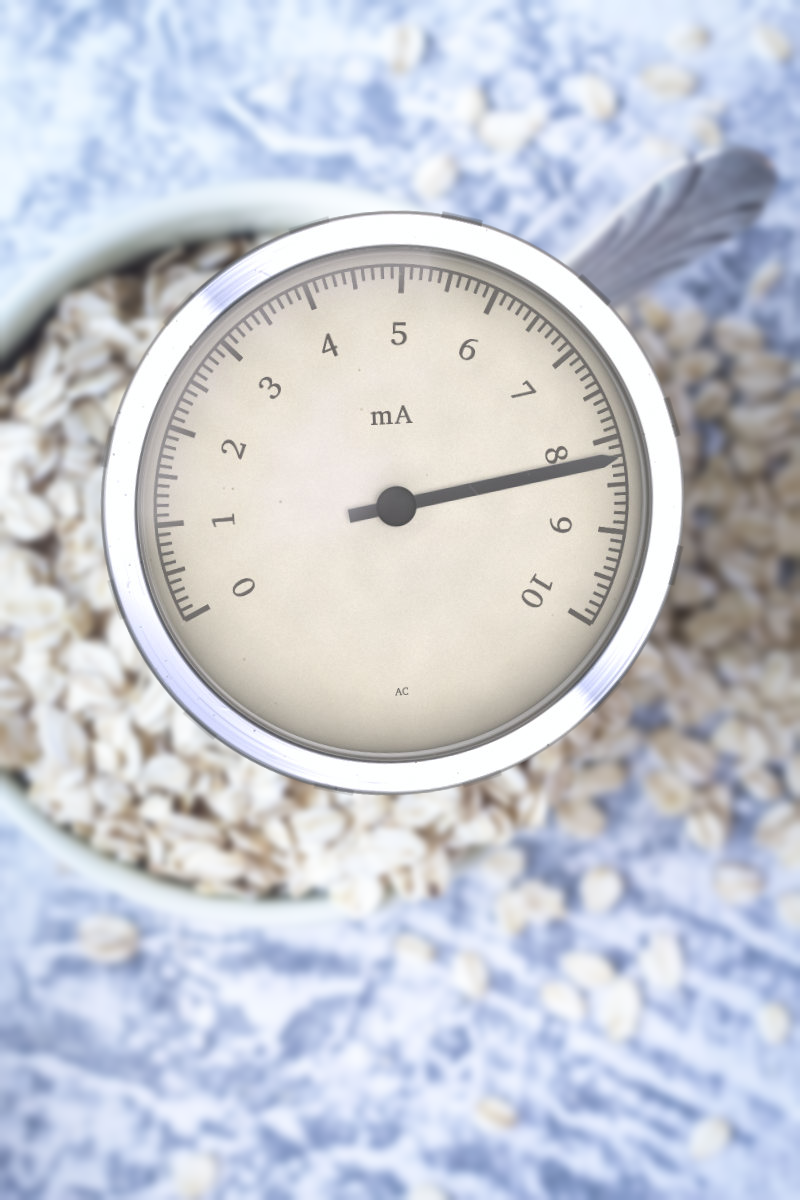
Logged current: 8.2 mA
